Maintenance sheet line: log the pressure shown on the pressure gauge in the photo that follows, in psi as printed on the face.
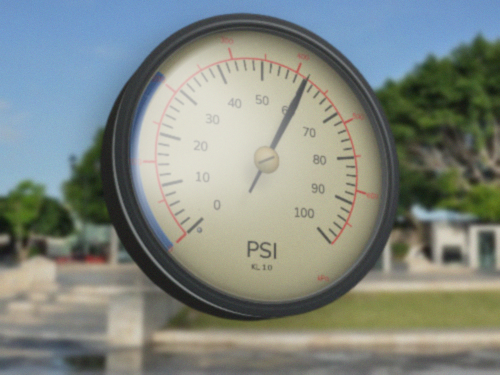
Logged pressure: 60 psi
